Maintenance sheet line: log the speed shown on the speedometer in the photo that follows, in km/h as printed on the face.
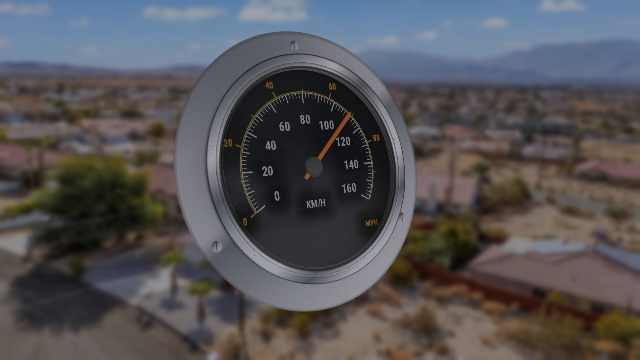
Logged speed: 110 km/h
